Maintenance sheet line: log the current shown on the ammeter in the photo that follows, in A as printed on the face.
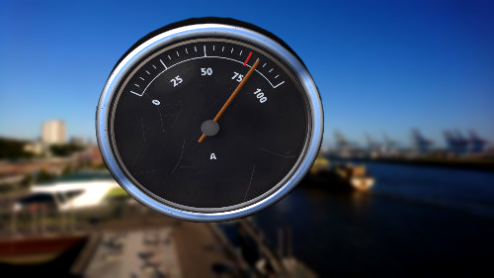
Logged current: 80 A
